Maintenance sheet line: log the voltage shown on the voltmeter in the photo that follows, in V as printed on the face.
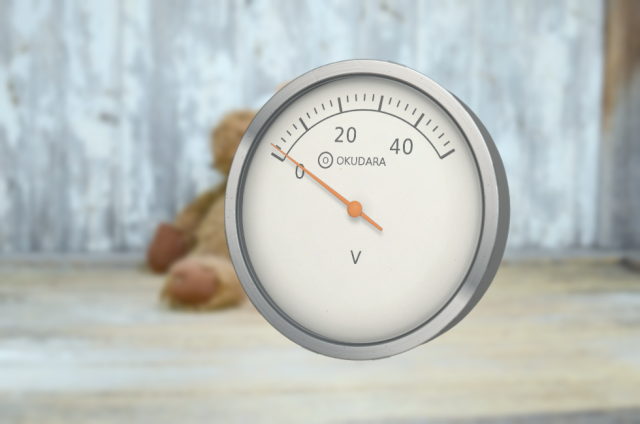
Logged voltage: 2 V
